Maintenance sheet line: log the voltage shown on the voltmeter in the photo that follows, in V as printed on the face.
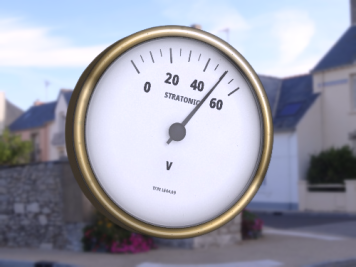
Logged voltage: 50 V
